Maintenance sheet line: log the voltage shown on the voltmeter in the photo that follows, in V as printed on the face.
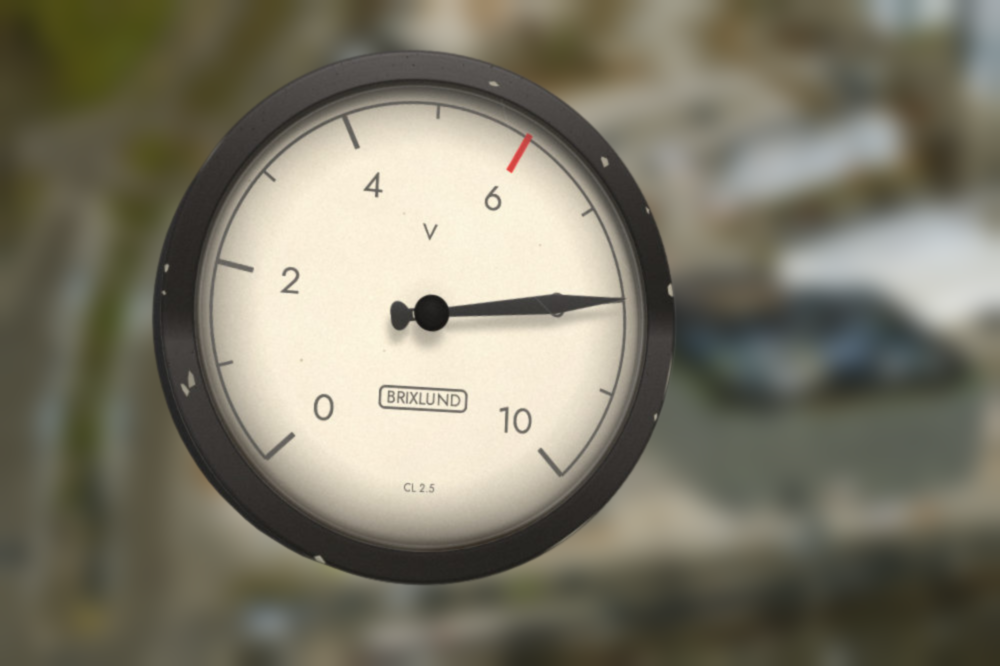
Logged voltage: 8 V
